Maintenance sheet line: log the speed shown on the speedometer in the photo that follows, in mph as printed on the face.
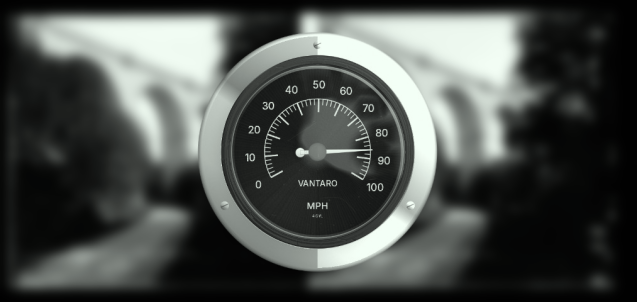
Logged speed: 86 mph
